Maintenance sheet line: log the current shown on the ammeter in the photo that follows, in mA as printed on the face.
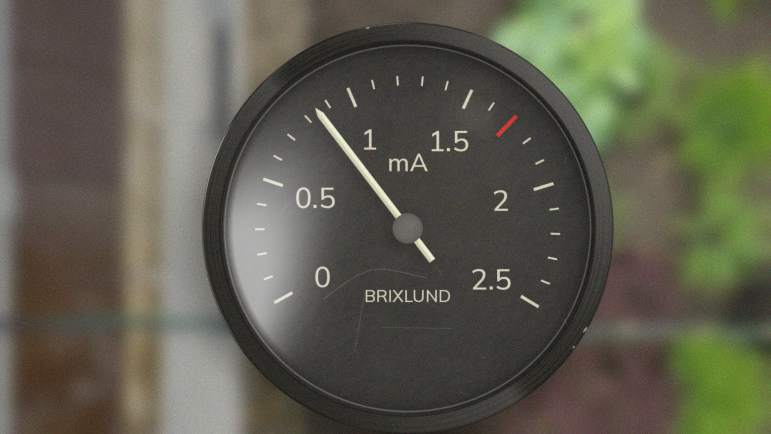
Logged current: 0.85 mA
